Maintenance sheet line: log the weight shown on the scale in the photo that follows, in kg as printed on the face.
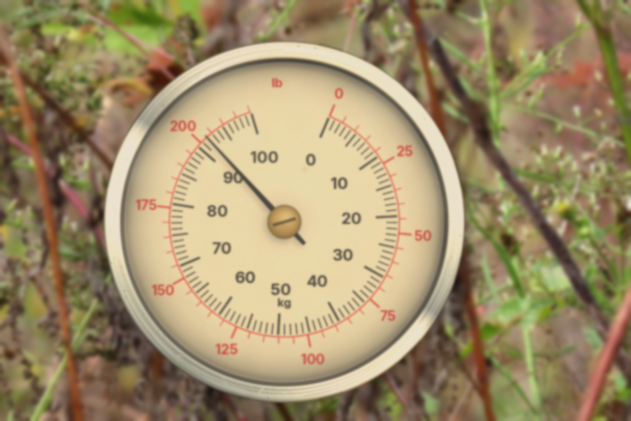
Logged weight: 92 kg
